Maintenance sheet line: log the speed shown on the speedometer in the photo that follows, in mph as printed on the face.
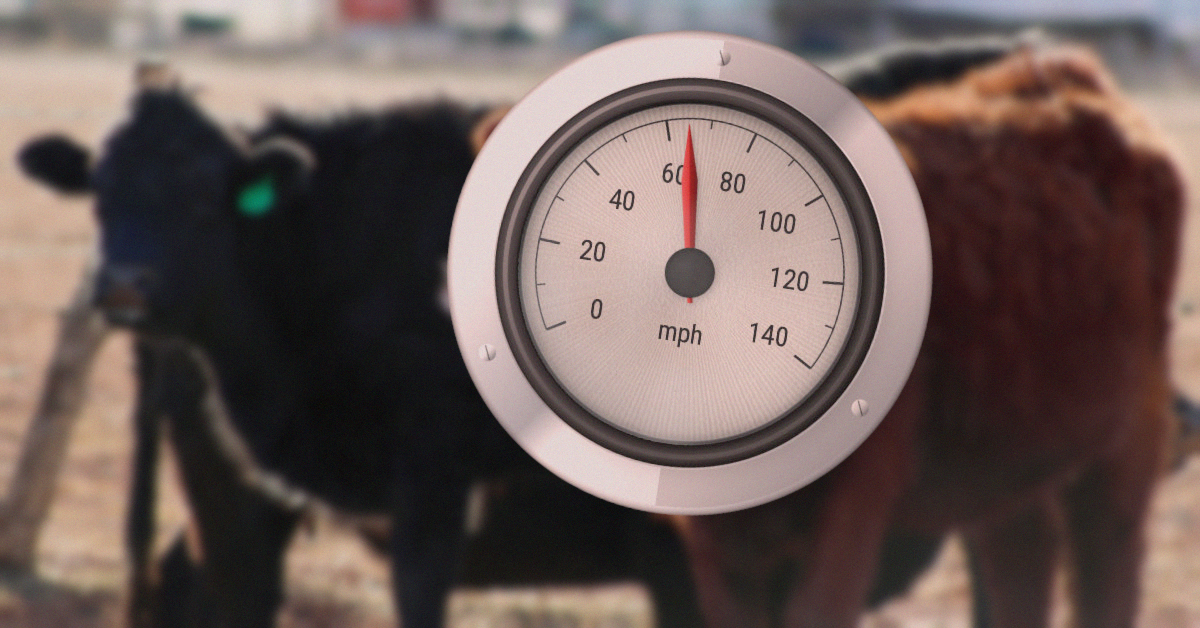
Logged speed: 65 mph
